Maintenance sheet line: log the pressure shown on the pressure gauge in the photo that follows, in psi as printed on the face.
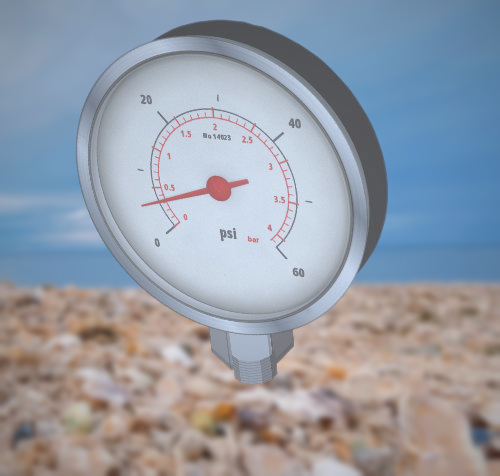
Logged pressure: 5 psi
